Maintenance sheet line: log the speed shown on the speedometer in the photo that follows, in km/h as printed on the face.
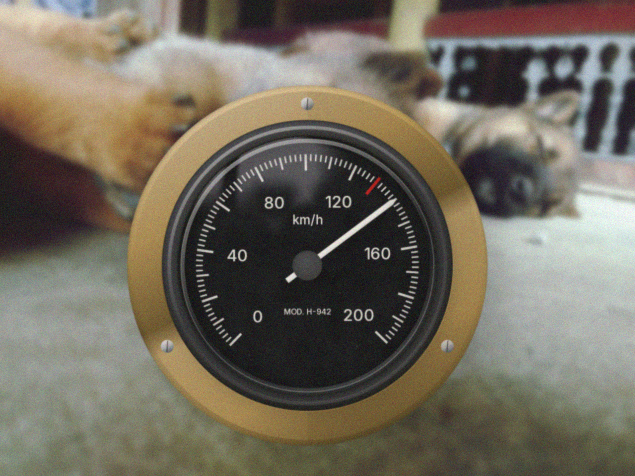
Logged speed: 140 km/h
